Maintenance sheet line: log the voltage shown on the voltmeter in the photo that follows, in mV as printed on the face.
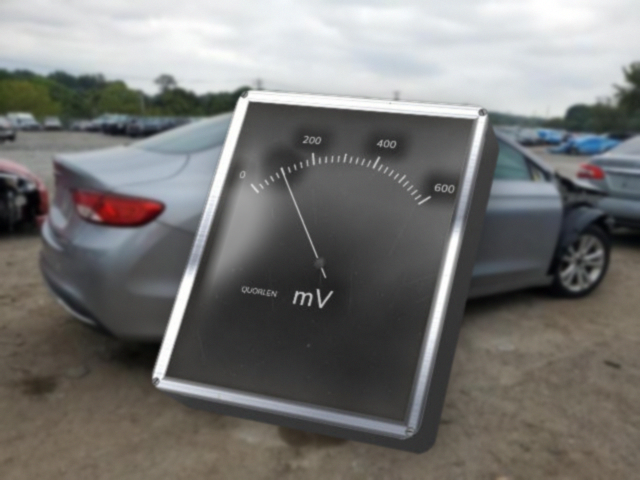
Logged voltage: 100 mV
